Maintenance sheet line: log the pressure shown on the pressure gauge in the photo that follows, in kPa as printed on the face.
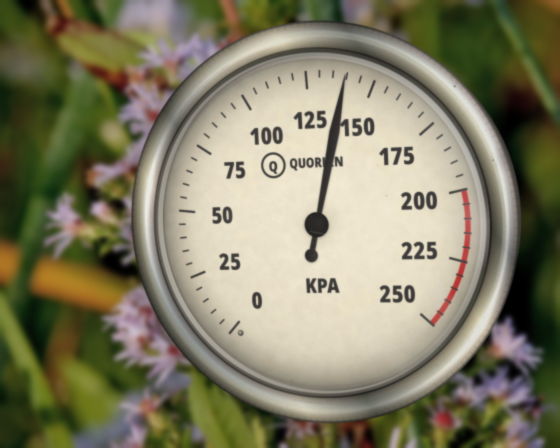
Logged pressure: 140 kPa
